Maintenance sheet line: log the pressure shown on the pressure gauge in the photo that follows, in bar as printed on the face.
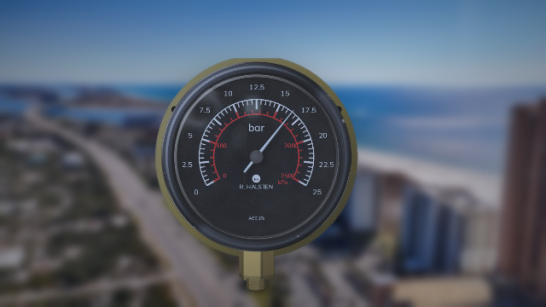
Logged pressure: 16.5 bar
